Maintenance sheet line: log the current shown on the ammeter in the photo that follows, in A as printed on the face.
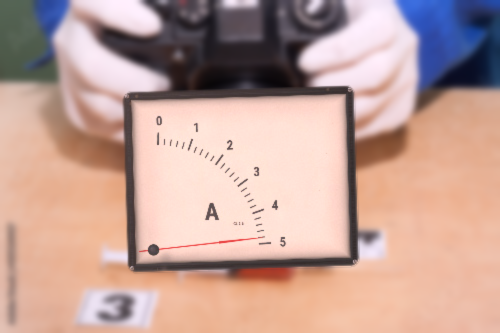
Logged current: 4.8 A
